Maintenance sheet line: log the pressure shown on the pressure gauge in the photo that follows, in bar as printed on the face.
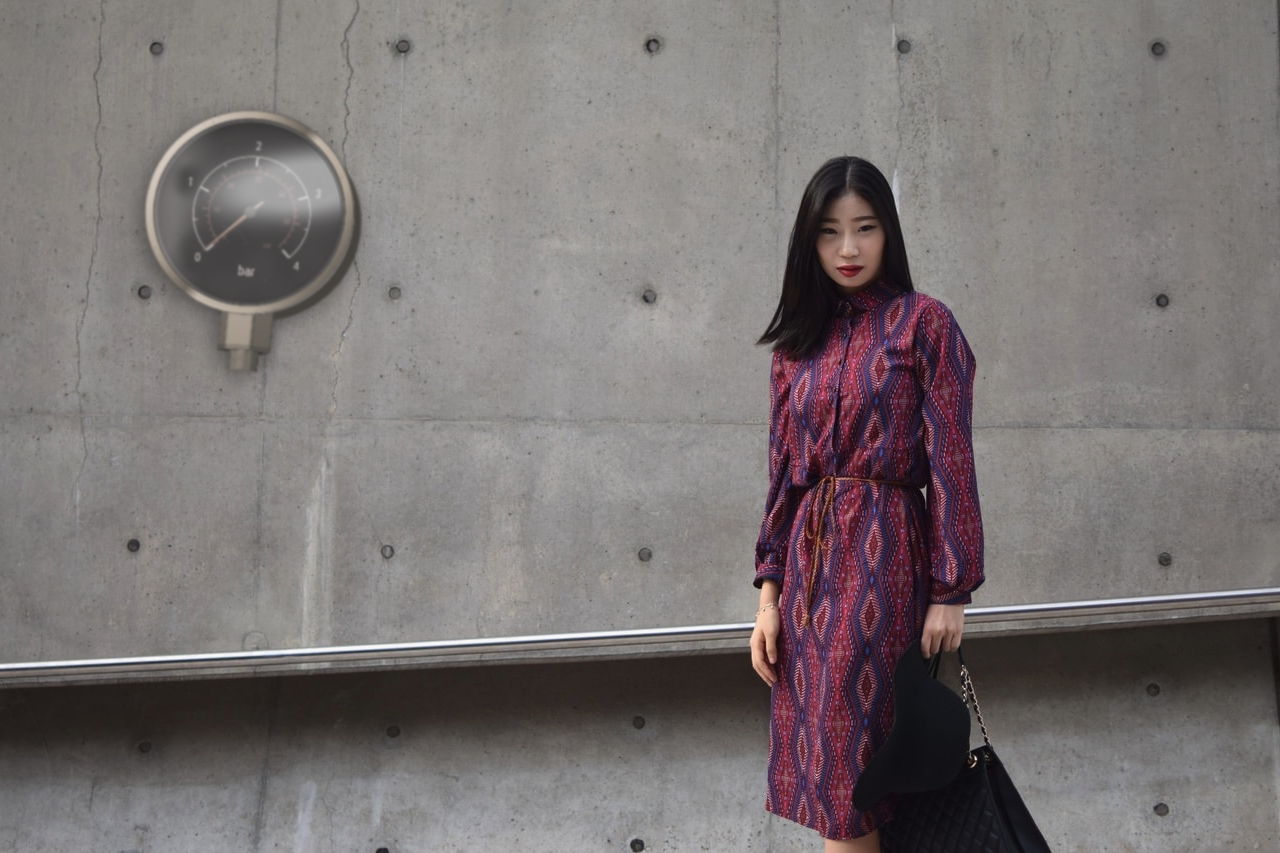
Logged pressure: 0 bar
